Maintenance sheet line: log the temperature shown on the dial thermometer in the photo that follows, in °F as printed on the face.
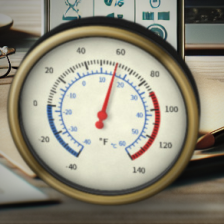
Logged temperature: 60 °F
